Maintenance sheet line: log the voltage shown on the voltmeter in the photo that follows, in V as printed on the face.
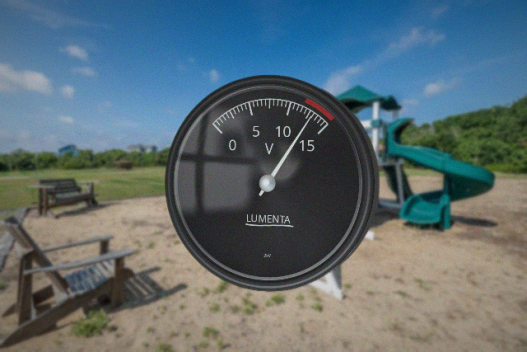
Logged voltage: 13 V
